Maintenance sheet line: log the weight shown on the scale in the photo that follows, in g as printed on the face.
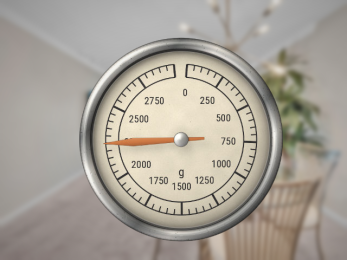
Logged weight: 2250 g
